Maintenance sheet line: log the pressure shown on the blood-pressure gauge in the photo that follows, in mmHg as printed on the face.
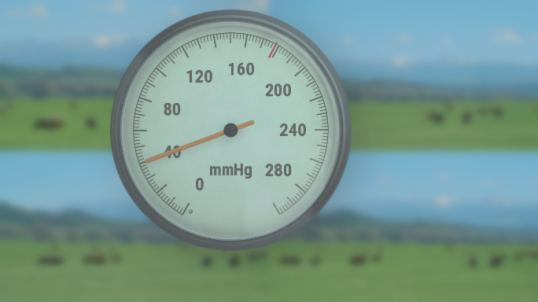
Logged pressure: 40 mmHg
